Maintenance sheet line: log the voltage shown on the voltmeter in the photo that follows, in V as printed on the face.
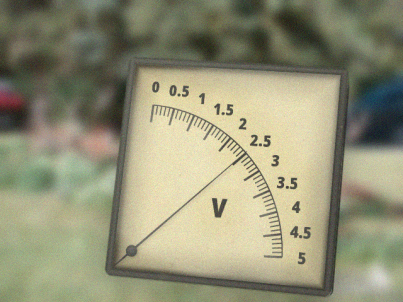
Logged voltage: 2.5 V
